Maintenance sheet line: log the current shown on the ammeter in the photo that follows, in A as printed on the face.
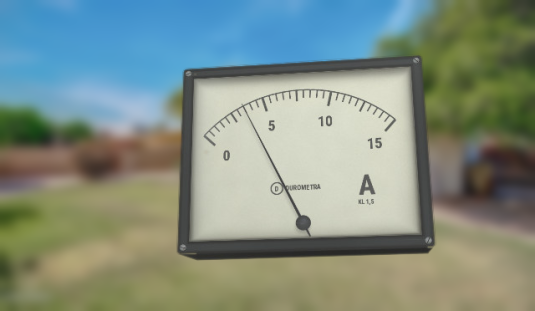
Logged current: 3.5 A
